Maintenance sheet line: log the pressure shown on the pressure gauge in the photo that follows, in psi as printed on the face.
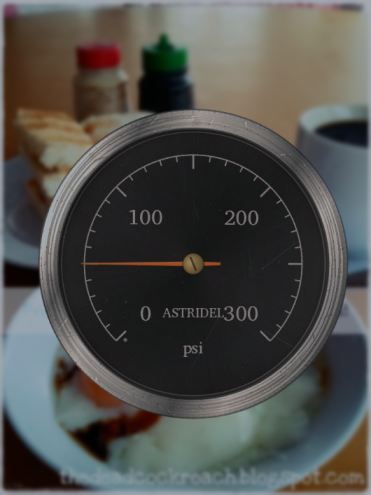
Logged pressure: 50 psi
